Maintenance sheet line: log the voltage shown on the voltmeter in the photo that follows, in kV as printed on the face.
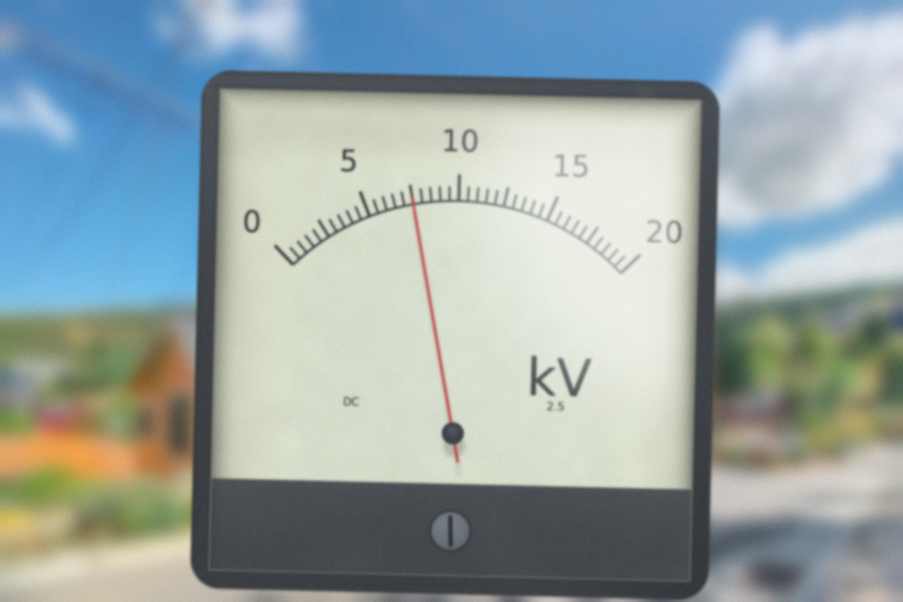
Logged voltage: 7.5 kV
